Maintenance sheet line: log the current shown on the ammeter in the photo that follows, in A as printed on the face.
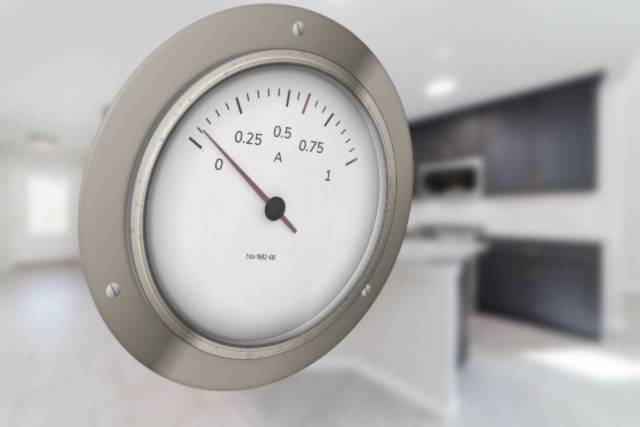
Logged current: 0.05 A
